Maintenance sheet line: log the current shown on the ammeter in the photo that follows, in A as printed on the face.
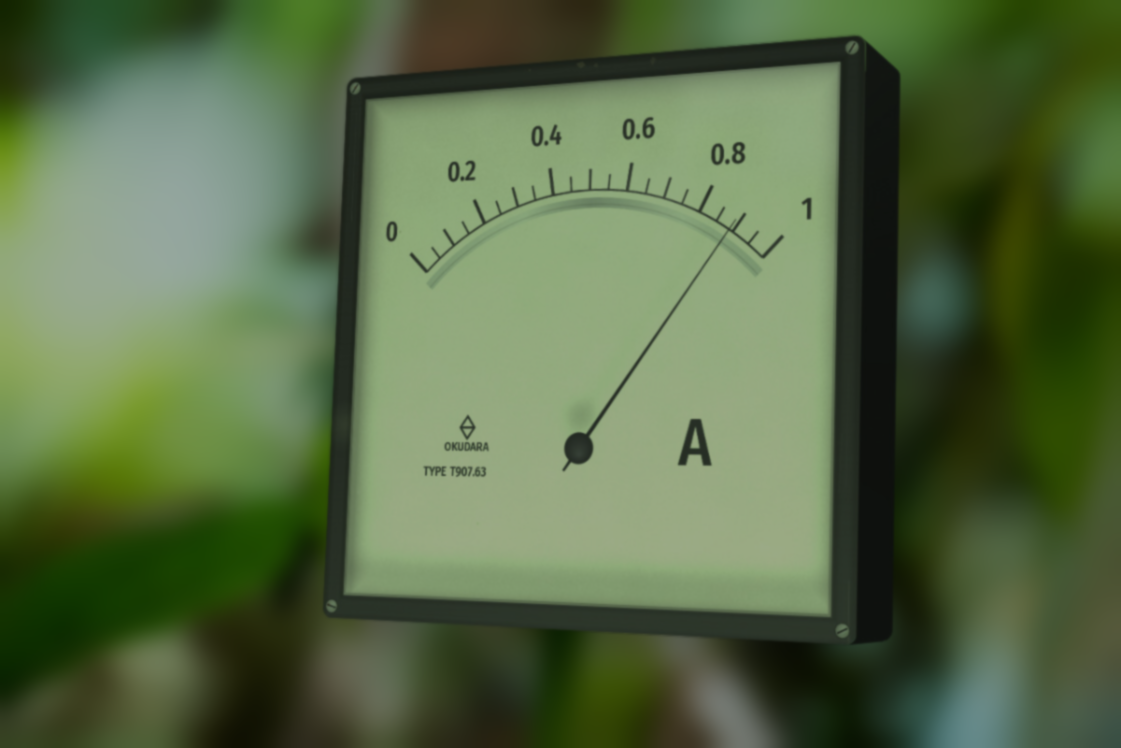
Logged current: 0.9 A
